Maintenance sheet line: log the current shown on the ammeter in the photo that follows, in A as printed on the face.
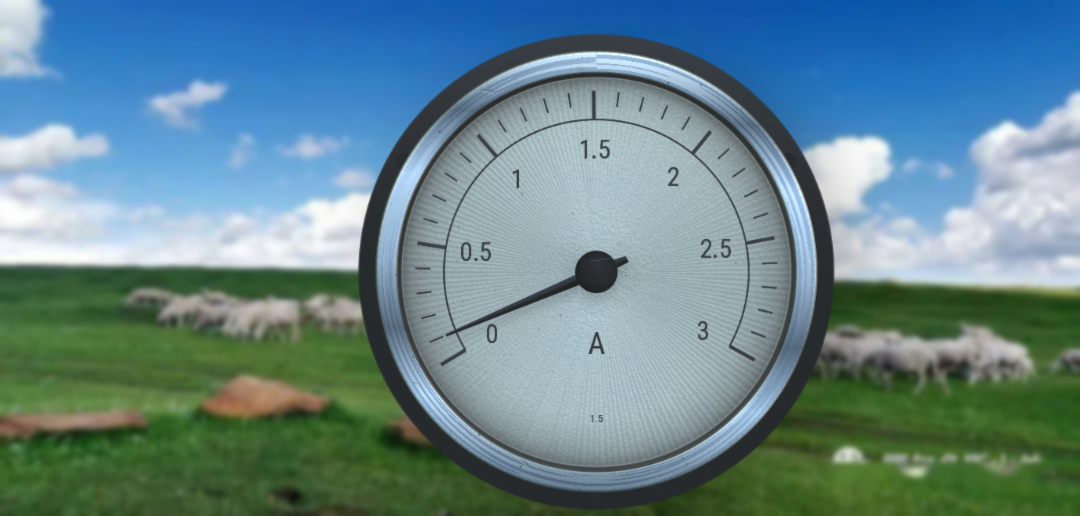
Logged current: 0.1 A
